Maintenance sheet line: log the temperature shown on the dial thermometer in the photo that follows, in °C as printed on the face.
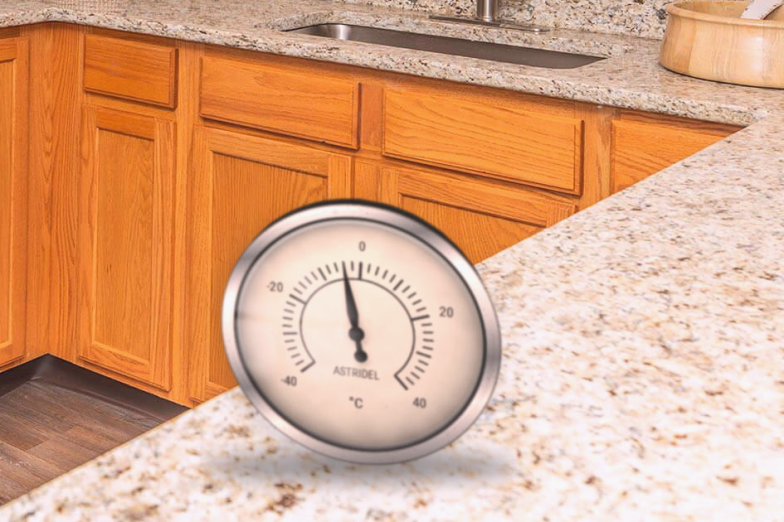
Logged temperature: -4 °C
